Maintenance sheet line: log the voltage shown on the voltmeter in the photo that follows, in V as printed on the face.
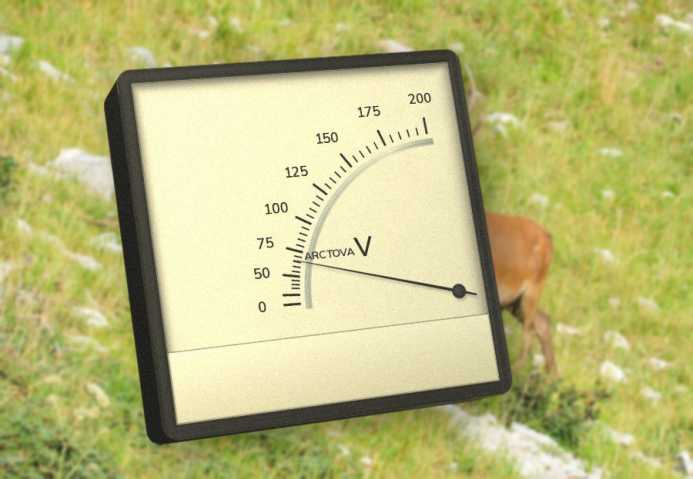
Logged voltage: 65 V
